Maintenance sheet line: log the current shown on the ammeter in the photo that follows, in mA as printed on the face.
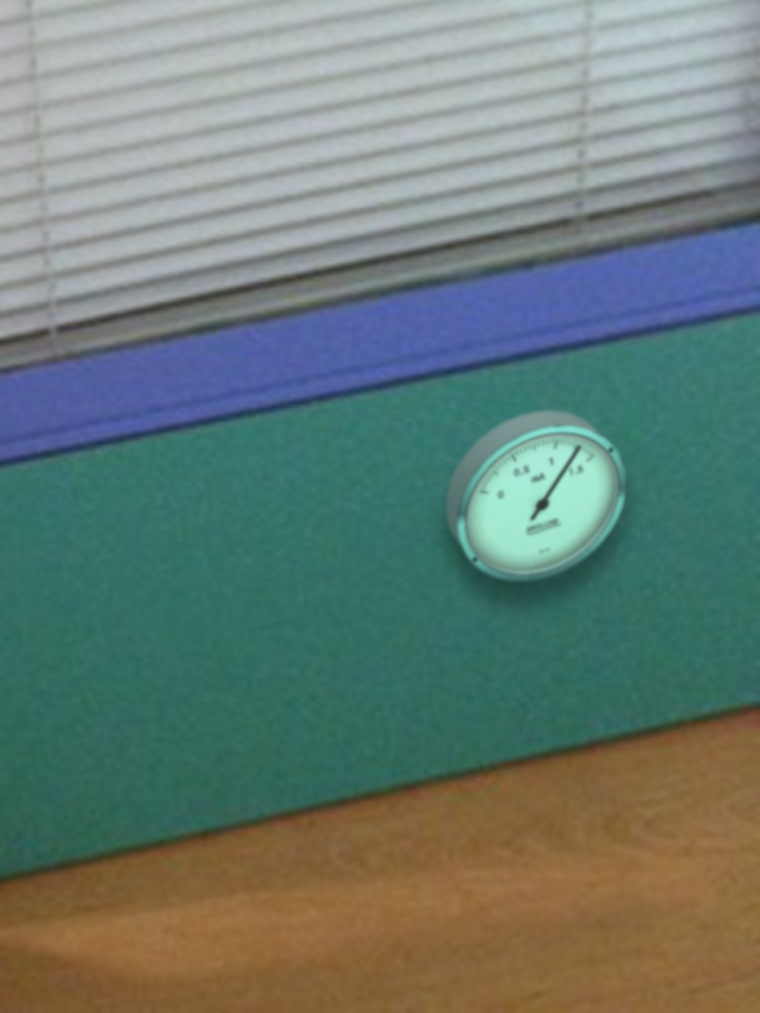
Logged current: 1.25 mA
